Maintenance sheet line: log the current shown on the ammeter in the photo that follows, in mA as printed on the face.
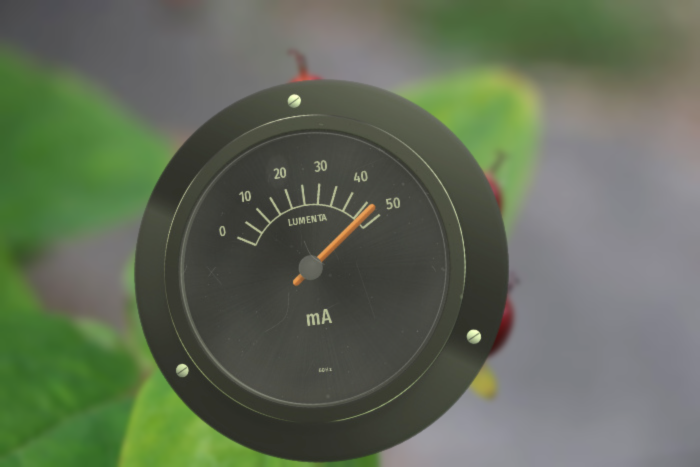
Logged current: 47.5 mA
